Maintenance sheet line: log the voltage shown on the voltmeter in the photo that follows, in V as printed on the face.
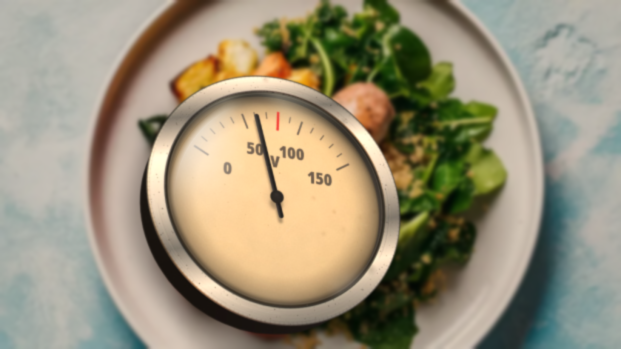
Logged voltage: 60 V
